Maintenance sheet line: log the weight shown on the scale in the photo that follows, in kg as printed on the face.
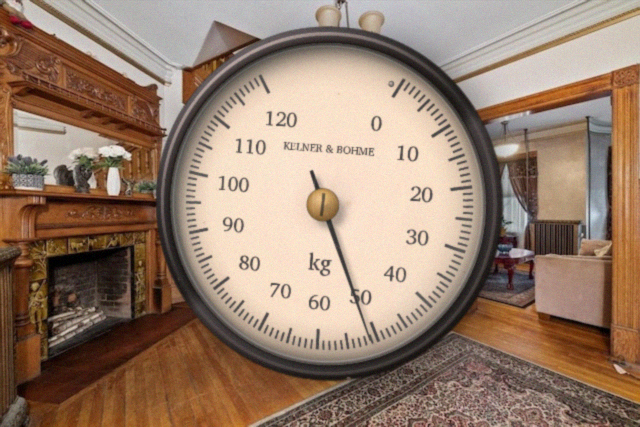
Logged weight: 51 kg
